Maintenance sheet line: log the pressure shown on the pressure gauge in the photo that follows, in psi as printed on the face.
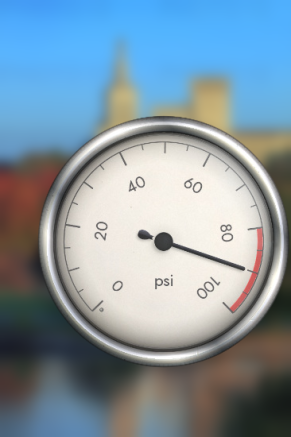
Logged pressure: 90 psi
